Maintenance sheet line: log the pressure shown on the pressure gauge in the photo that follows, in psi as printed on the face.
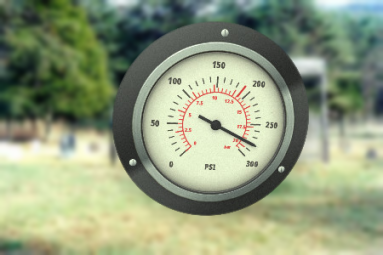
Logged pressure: 280 psi
